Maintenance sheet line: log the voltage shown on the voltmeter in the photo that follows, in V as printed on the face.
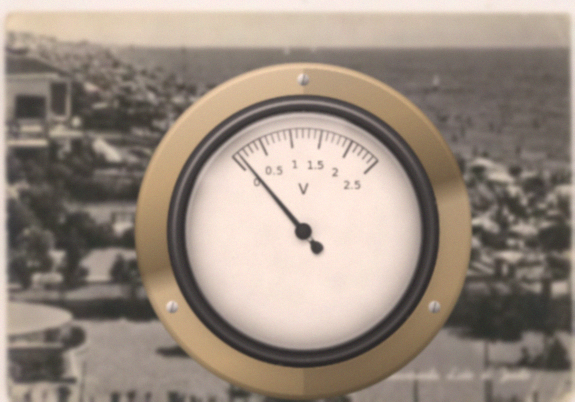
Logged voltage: 0.1 V
